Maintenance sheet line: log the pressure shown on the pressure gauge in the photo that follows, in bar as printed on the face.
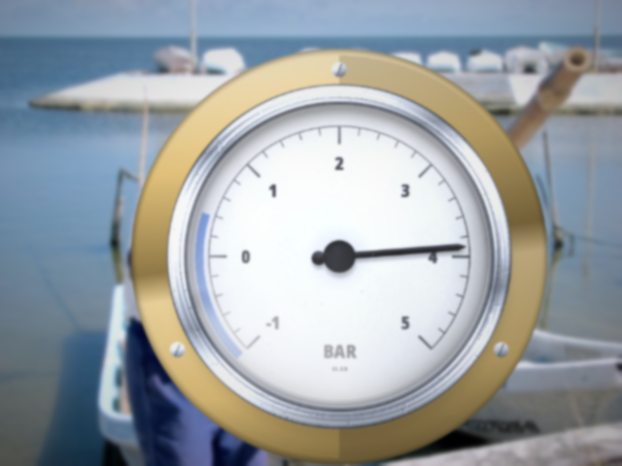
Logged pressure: 3.9 bar
